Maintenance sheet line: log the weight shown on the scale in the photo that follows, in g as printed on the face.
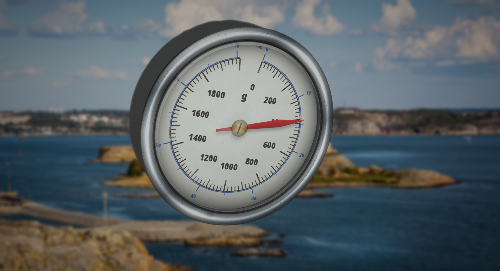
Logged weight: 400 g
